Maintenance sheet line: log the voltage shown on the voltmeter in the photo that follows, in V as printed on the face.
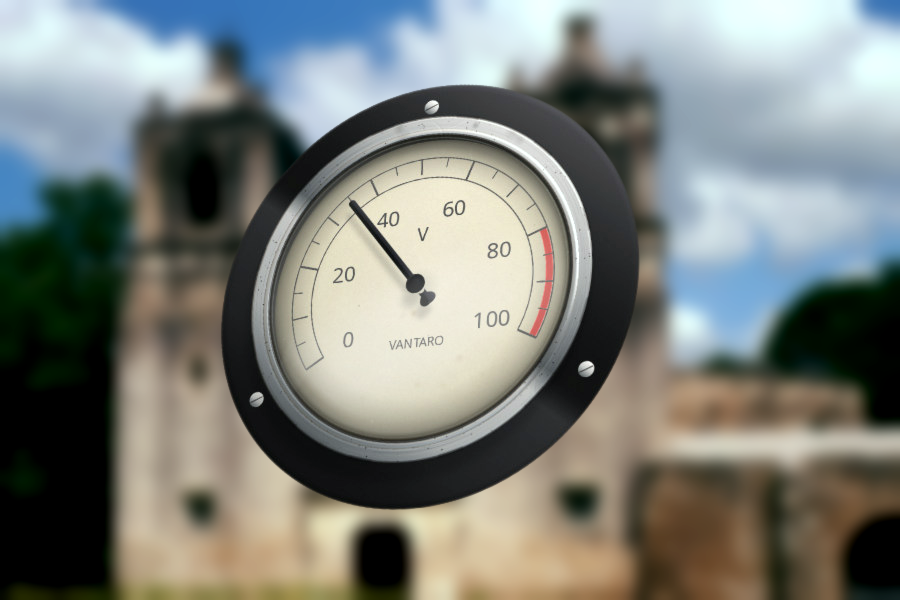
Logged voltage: 35 V
